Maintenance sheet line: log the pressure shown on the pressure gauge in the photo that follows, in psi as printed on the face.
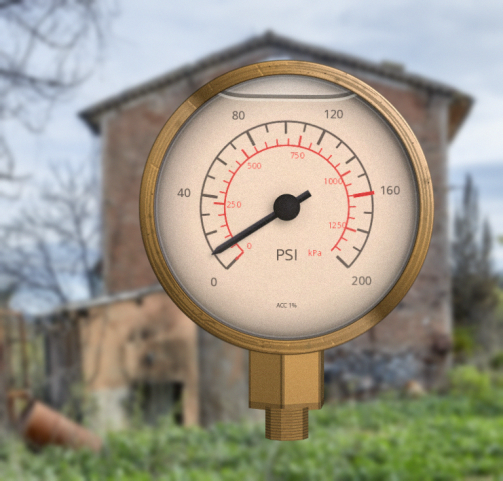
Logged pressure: 10 psi
